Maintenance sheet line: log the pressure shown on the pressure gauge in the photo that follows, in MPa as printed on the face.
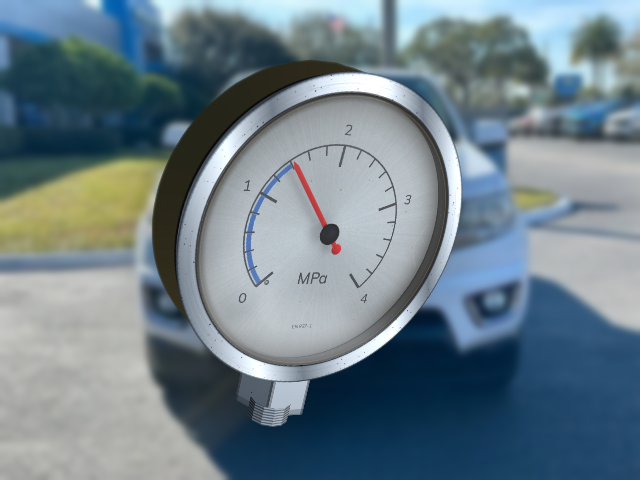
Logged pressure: 1.4 MPa
